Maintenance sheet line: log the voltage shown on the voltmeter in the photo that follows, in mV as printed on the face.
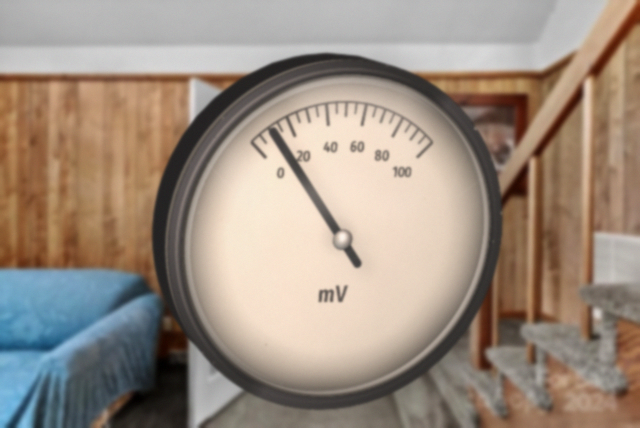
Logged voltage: 10 mV
